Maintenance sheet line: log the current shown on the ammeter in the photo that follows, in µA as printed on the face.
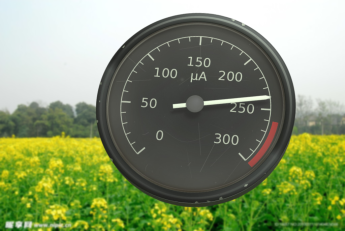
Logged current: 240 µA
